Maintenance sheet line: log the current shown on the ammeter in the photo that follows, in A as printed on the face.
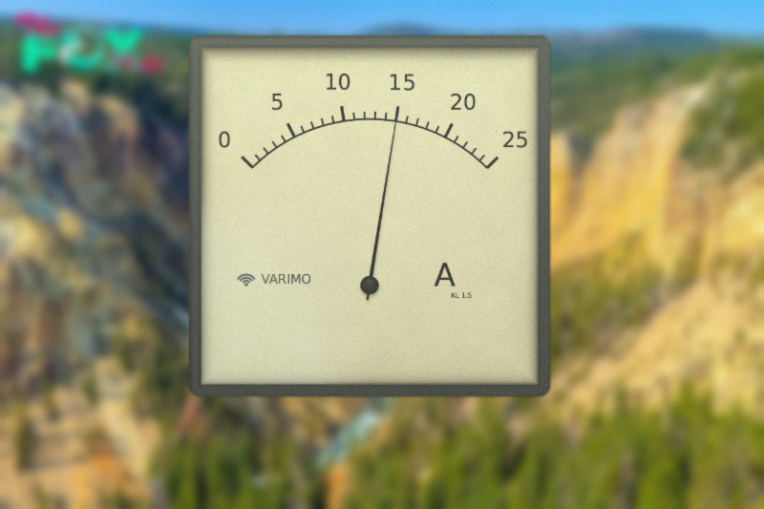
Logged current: 15 A
